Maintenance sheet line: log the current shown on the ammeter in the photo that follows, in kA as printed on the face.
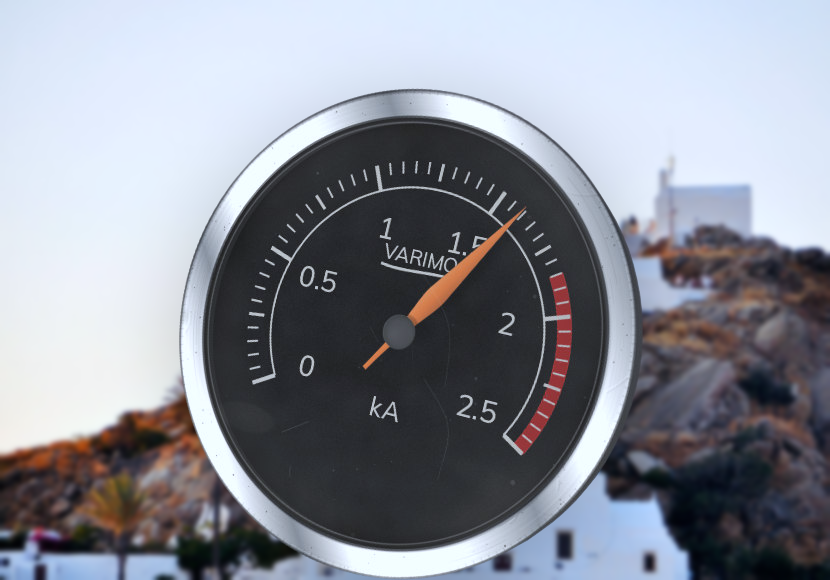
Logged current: 1.6 kA
